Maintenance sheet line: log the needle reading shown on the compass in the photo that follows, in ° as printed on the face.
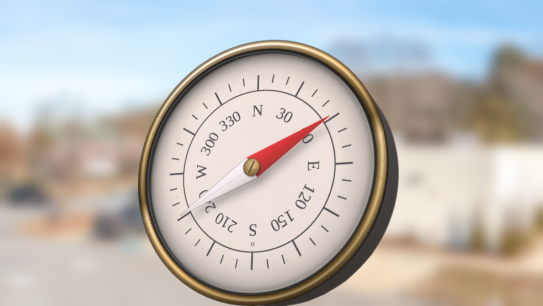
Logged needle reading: 60 °
